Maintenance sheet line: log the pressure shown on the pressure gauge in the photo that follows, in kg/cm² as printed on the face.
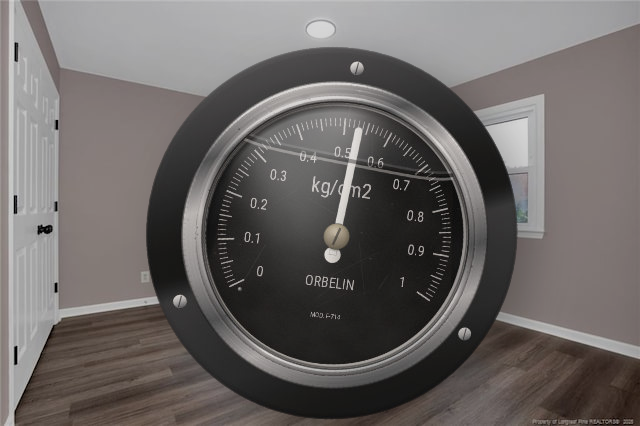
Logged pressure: 0.53 kg/cm²
